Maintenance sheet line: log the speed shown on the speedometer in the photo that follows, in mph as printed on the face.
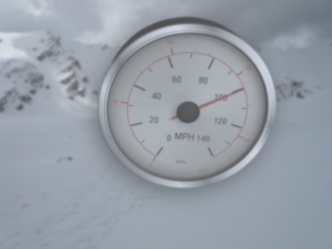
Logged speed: 100 mph
